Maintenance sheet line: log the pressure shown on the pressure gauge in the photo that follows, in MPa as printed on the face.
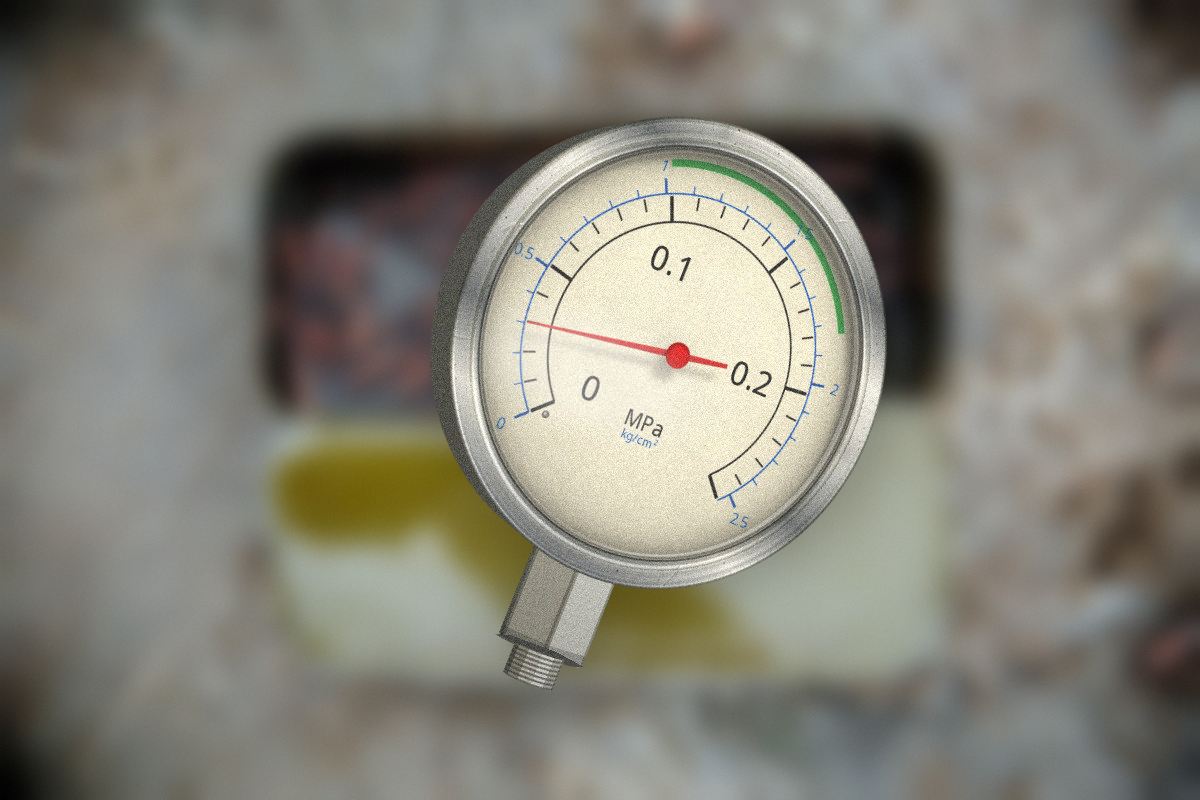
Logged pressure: 0.03 MPa
